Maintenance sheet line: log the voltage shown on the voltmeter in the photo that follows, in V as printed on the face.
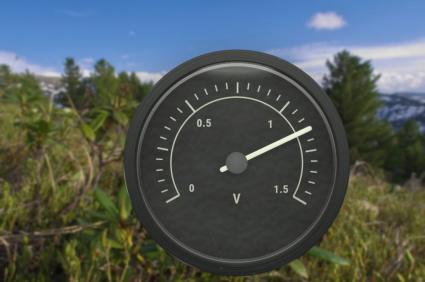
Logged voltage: 1.15 V
